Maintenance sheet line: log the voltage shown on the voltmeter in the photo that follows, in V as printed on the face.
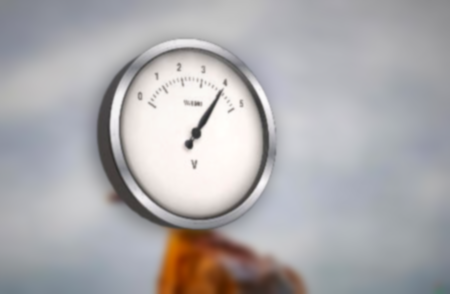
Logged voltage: 4 V
